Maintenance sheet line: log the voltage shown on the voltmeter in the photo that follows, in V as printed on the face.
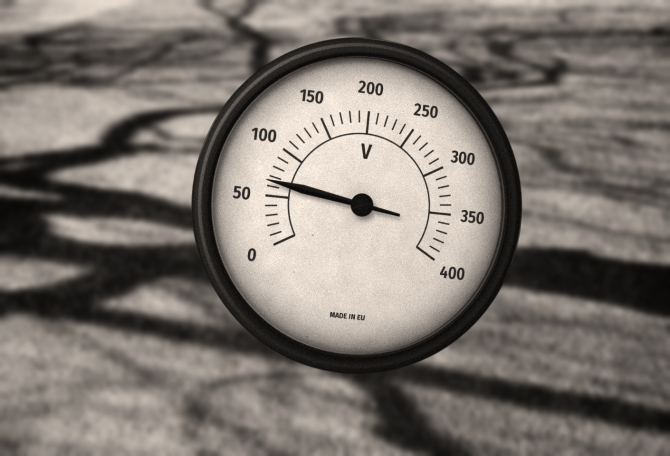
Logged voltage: 65 V
